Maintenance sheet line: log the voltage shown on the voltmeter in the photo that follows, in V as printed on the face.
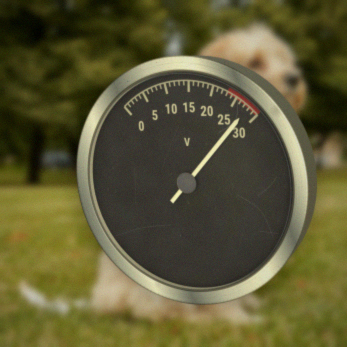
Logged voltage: 28 V
